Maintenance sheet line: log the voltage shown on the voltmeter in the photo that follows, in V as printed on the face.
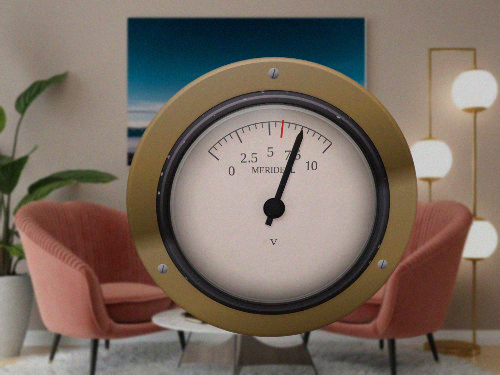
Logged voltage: 7.5 V
